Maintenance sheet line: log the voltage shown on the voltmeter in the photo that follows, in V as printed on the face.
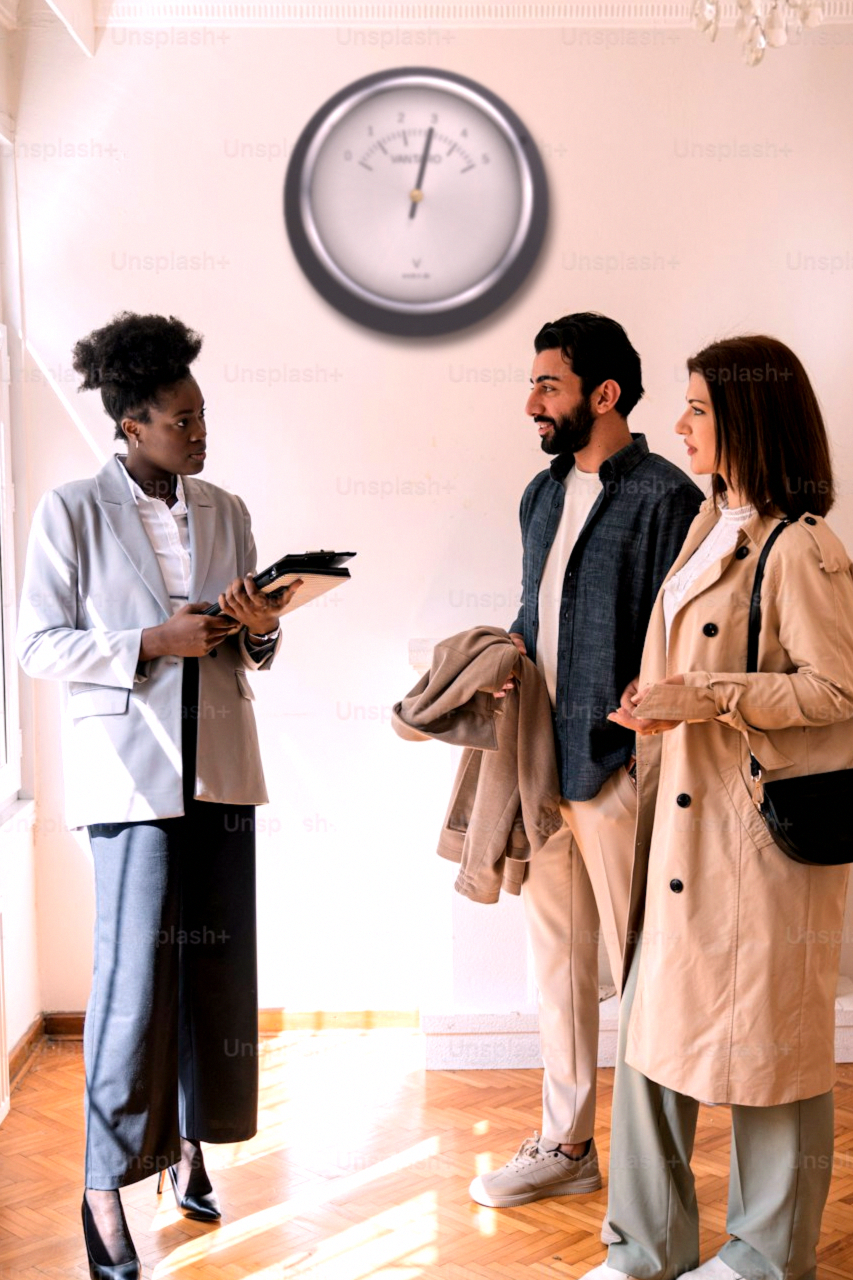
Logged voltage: 3 V
